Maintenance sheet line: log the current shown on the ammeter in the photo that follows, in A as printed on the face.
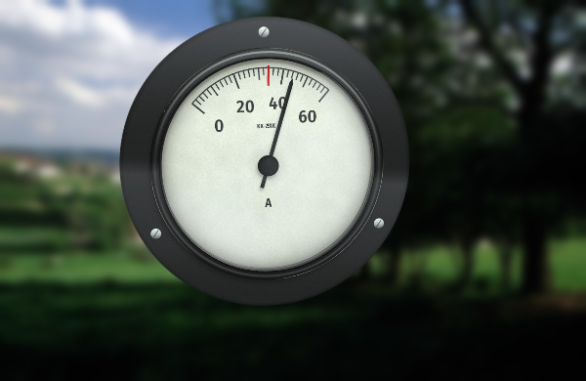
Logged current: 44 A
